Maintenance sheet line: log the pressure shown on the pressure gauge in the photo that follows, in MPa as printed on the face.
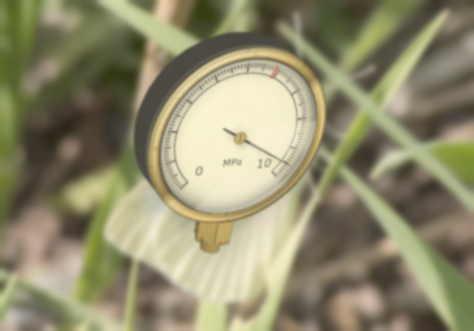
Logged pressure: 9.5 MPa
